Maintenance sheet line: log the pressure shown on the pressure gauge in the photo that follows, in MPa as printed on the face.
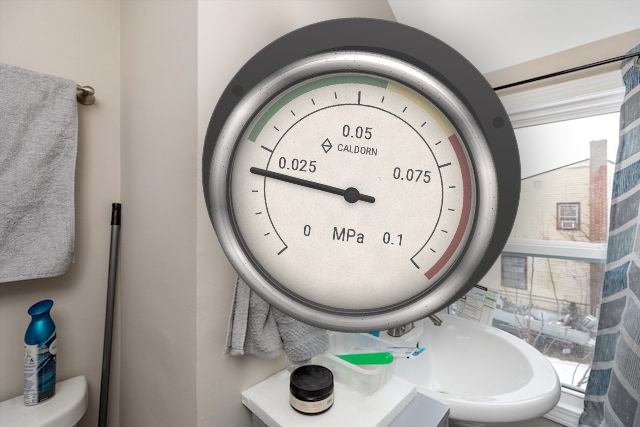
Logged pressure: 0.02 MPa
